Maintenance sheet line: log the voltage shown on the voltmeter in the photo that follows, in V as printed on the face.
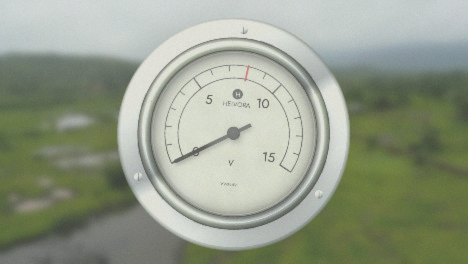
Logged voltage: 0 V
